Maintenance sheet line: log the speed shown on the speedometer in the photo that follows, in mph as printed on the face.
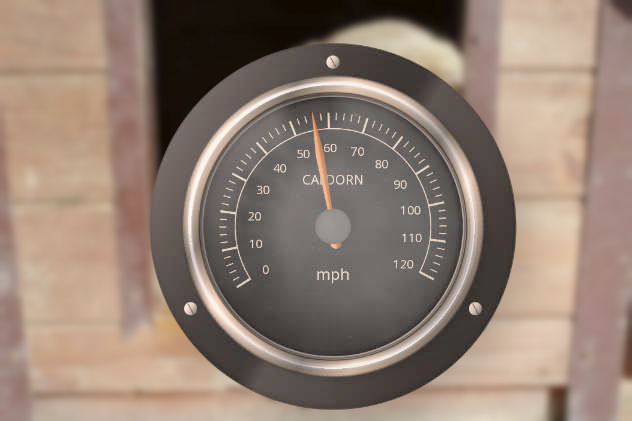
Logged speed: 56 mph
